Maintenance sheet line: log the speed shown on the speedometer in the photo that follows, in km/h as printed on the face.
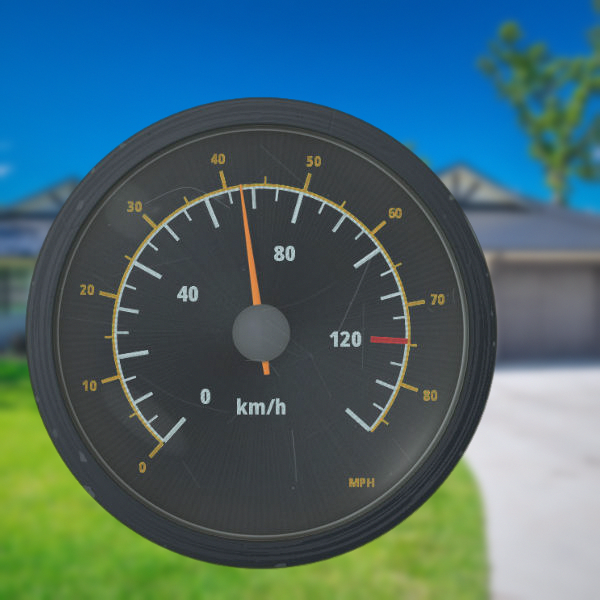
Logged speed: 67.5 km/h
